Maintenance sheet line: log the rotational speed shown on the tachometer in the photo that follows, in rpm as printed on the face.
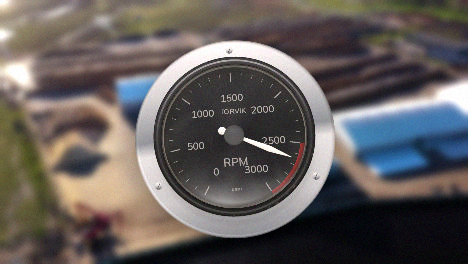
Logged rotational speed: 2650 rpm
